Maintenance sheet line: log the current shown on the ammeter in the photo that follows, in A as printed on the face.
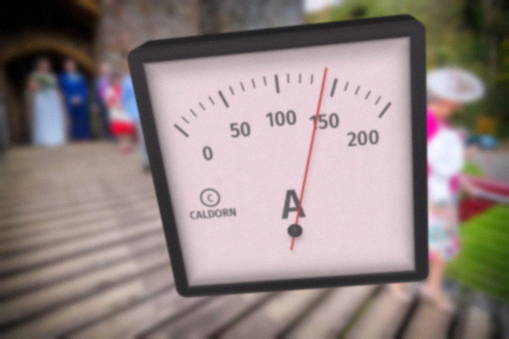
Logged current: 140 A
